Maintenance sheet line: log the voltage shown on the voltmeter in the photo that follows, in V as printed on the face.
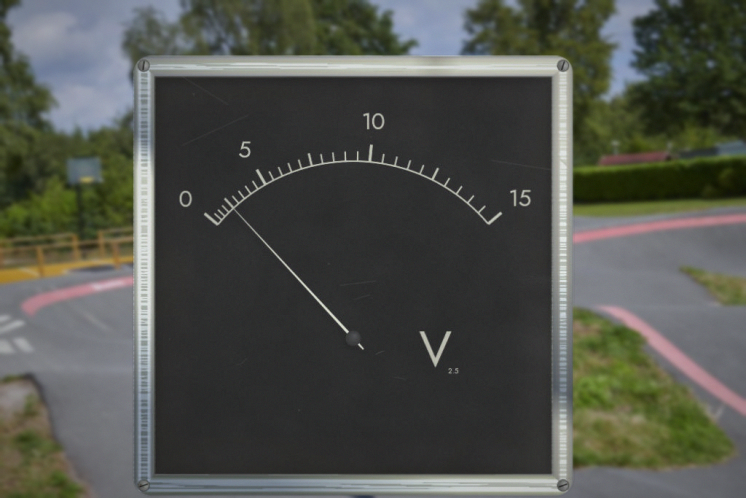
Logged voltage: 2.5 V
